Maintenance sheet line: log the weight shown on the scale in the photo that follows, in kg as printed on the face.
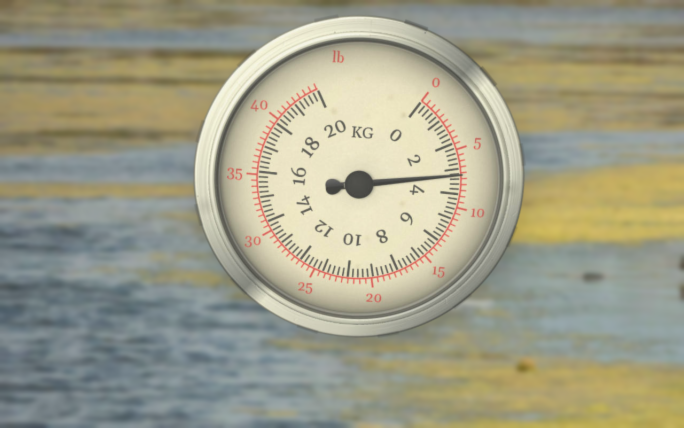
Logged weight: 3.2 kg
